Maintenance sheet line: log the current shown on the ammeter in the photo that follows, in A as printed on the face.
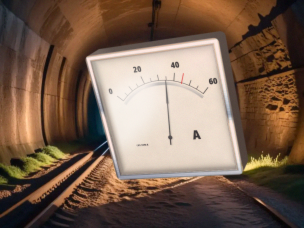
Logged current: 35 A
